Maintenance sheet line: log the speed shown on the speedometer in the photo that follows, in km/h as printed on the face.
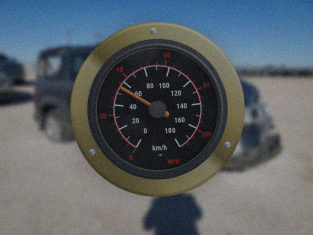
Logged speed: 55 km/h
